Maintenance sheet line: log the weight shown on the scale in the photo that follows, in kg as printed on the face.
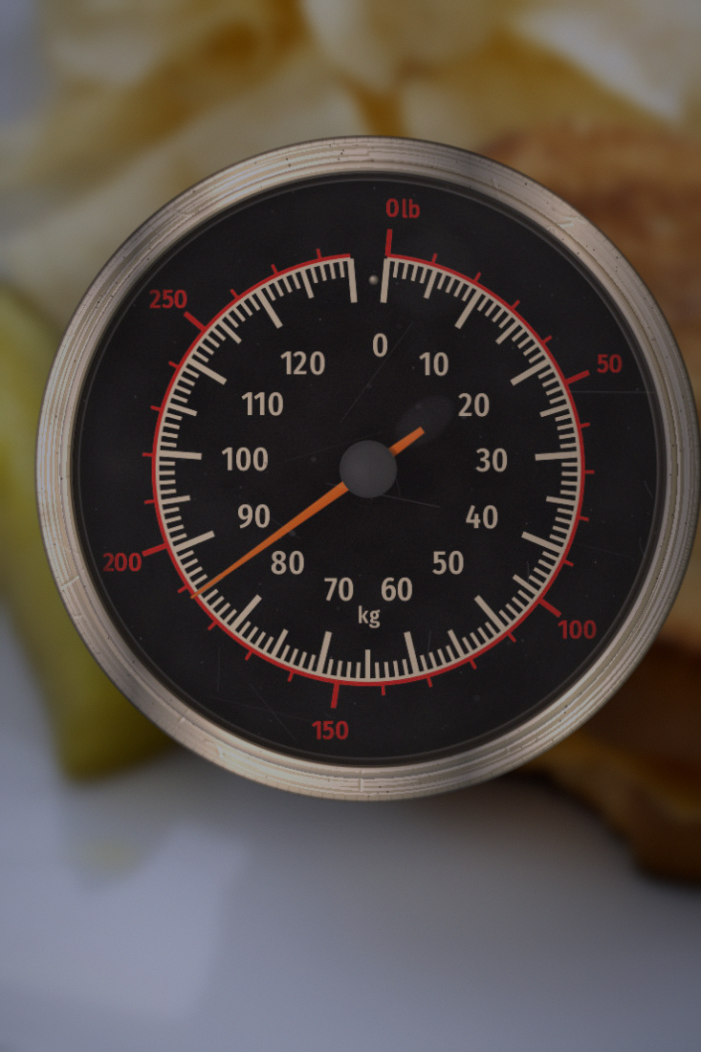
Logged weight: 85 kg
